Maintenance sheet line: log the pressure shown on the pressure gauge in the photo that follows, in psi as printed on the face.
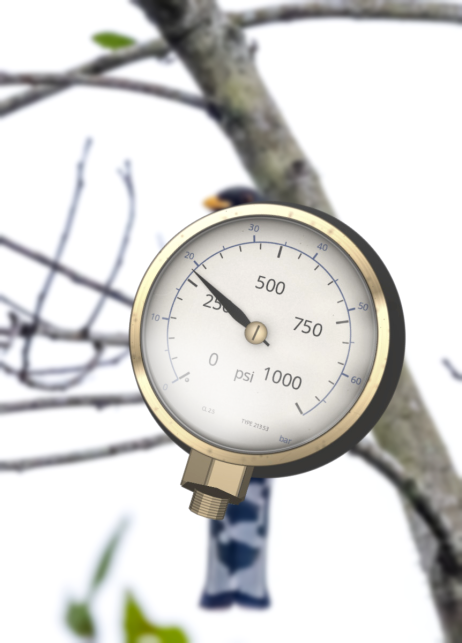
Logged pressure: 275 psi
